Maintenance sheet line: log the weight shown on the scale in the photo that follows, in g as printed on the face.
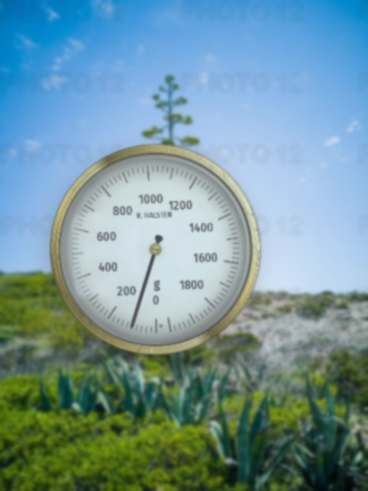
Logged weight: 100 g
